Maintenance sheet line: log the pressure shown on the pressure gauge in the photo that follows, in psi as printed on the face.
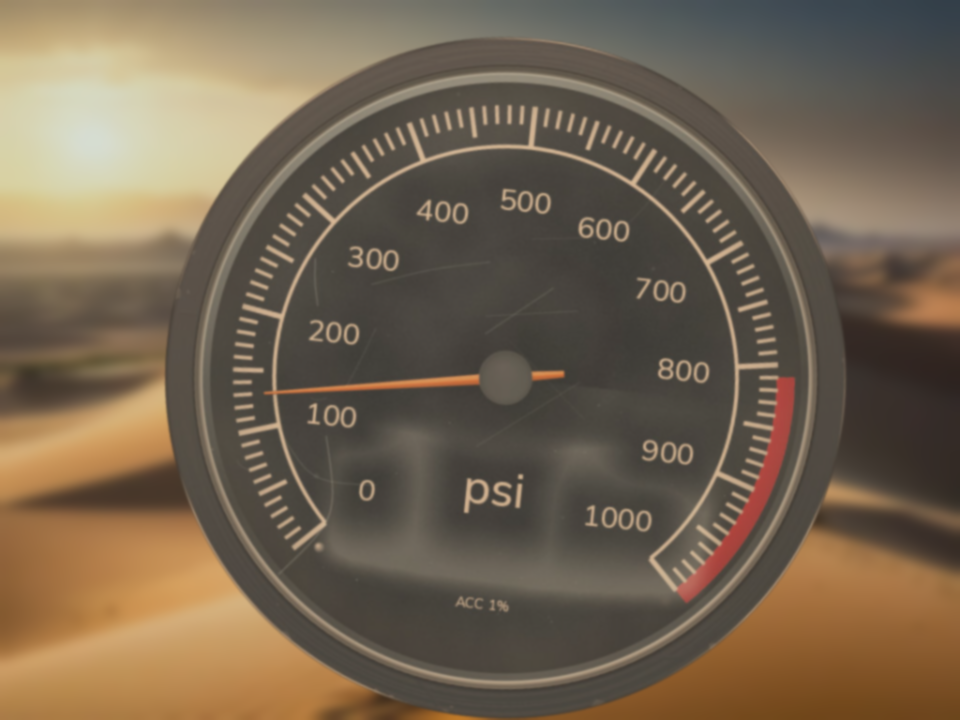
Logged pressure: 130 psi
